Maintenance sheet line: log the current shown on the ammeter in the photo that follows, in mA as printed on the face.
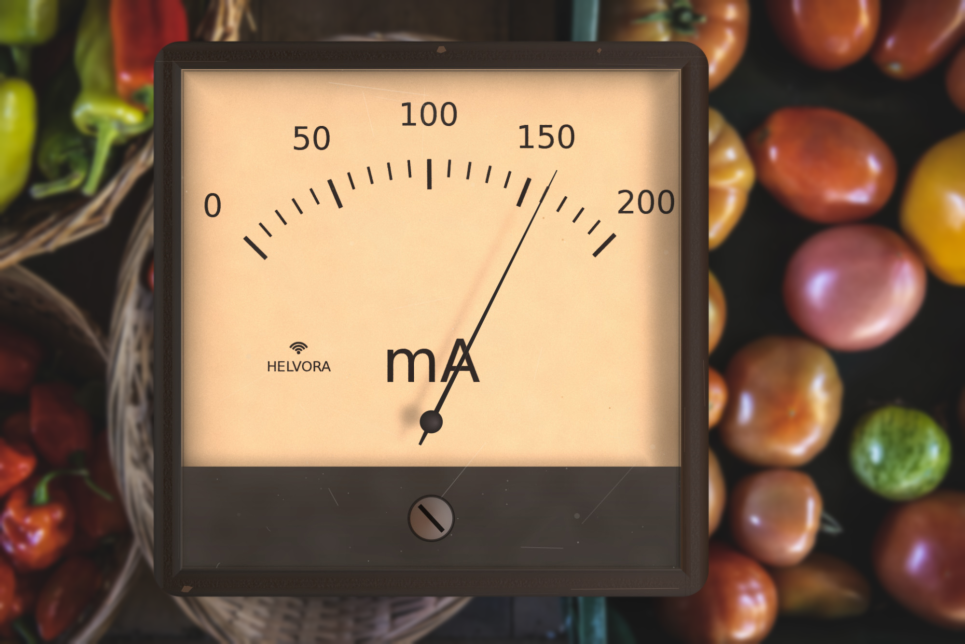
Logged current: 160 mA
